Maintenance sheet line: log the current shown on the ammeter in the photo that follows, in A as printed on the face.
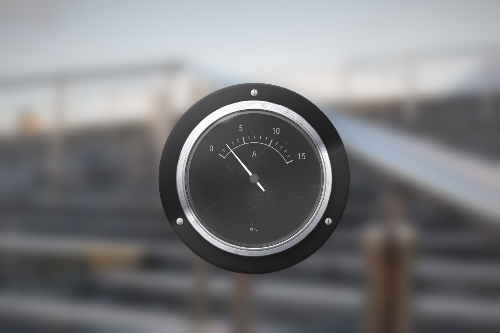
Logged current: 2 A
